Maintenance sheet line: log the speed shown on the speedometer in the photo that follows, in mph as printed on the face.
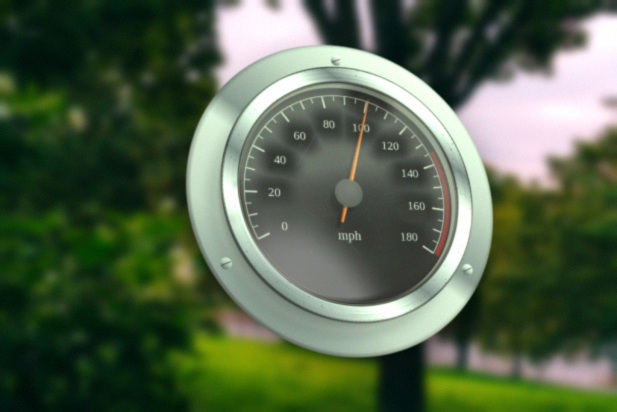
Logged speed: 100 mph
